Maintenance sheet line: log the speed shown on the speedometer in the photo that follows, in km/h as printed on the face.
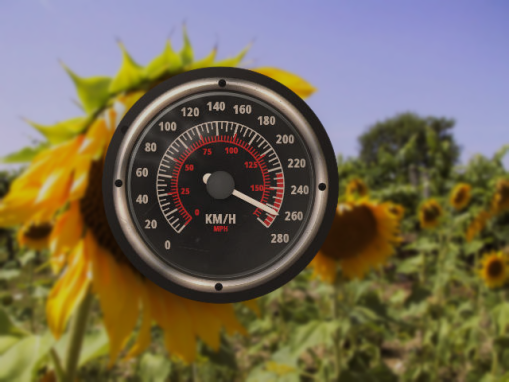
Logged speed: 265 km/h
